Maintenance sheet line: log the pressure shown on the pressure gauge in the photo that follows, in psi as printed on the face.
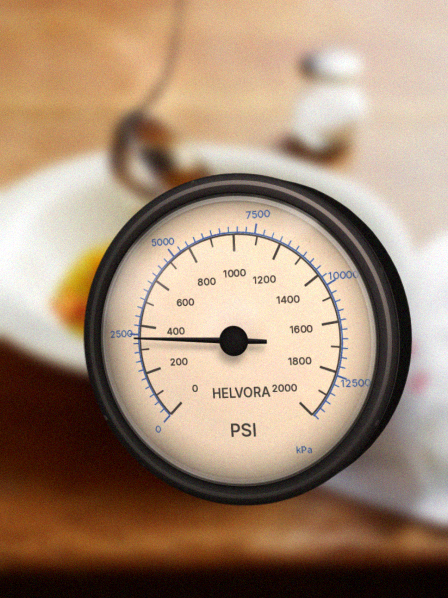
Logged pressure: 350 psi
